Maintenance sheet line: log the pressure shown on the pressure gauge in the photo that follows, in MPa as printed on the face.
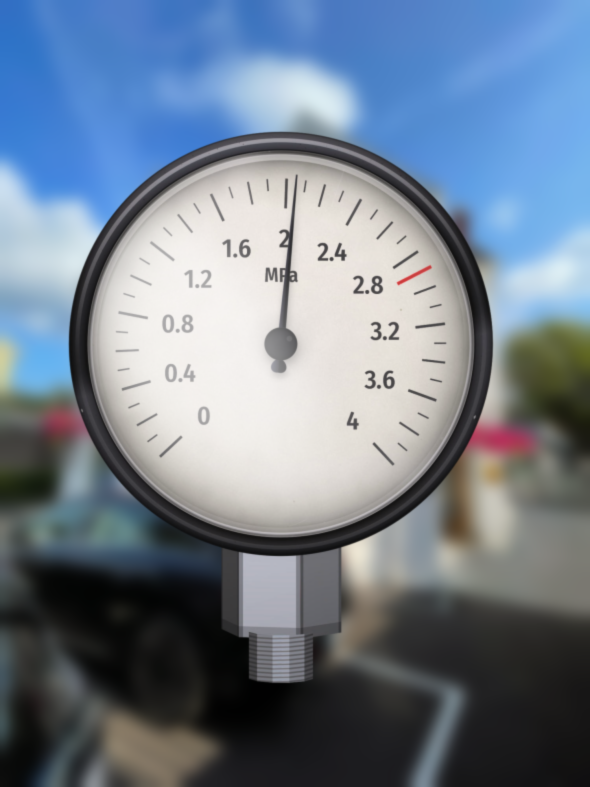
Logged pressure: 2.05 MPa
